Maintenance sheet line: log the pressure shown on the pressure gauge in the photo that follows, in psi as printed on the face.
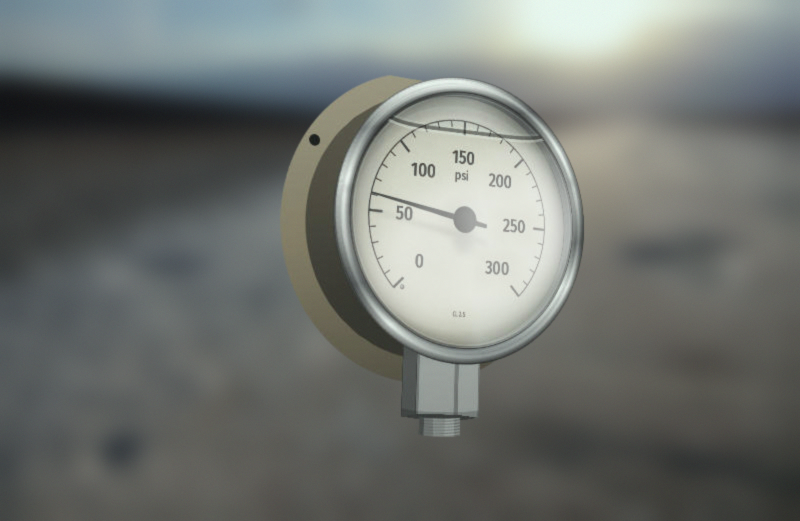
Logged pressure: 60 psi
